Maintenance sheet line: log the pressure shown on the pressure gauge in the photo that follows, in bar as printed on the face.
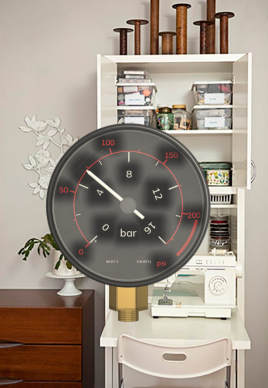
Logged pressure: 5 bar
